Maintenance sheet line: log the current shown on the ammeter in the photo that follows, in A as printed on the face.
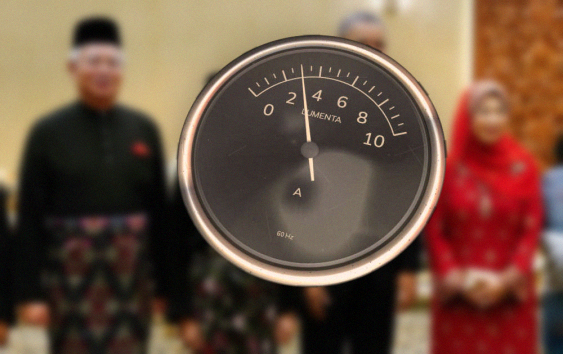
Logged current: 3 A
